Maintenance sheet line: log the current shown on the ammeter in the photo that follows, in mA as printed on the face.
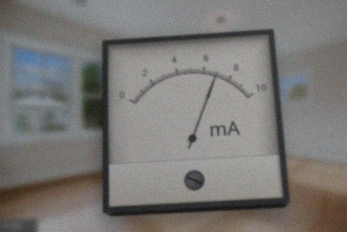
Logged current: 7 mA
